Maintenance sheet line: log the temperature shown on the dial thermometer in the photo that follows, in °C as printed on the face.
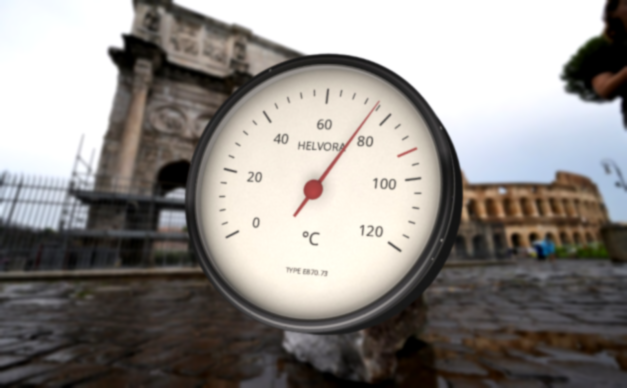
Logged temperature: 76 °C
